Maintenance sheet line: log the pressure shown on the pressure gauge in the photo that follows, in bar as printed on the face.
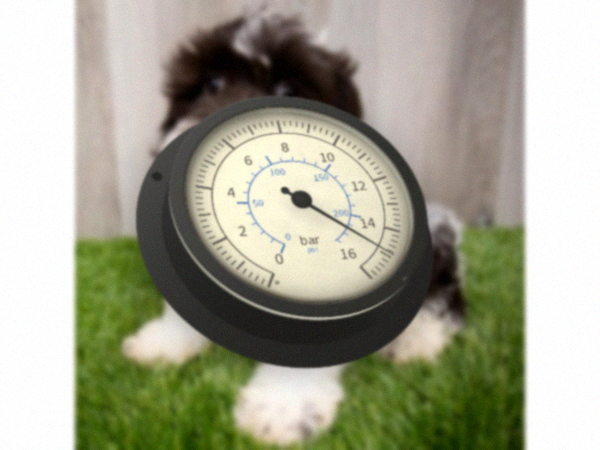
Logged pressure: 15 bar
